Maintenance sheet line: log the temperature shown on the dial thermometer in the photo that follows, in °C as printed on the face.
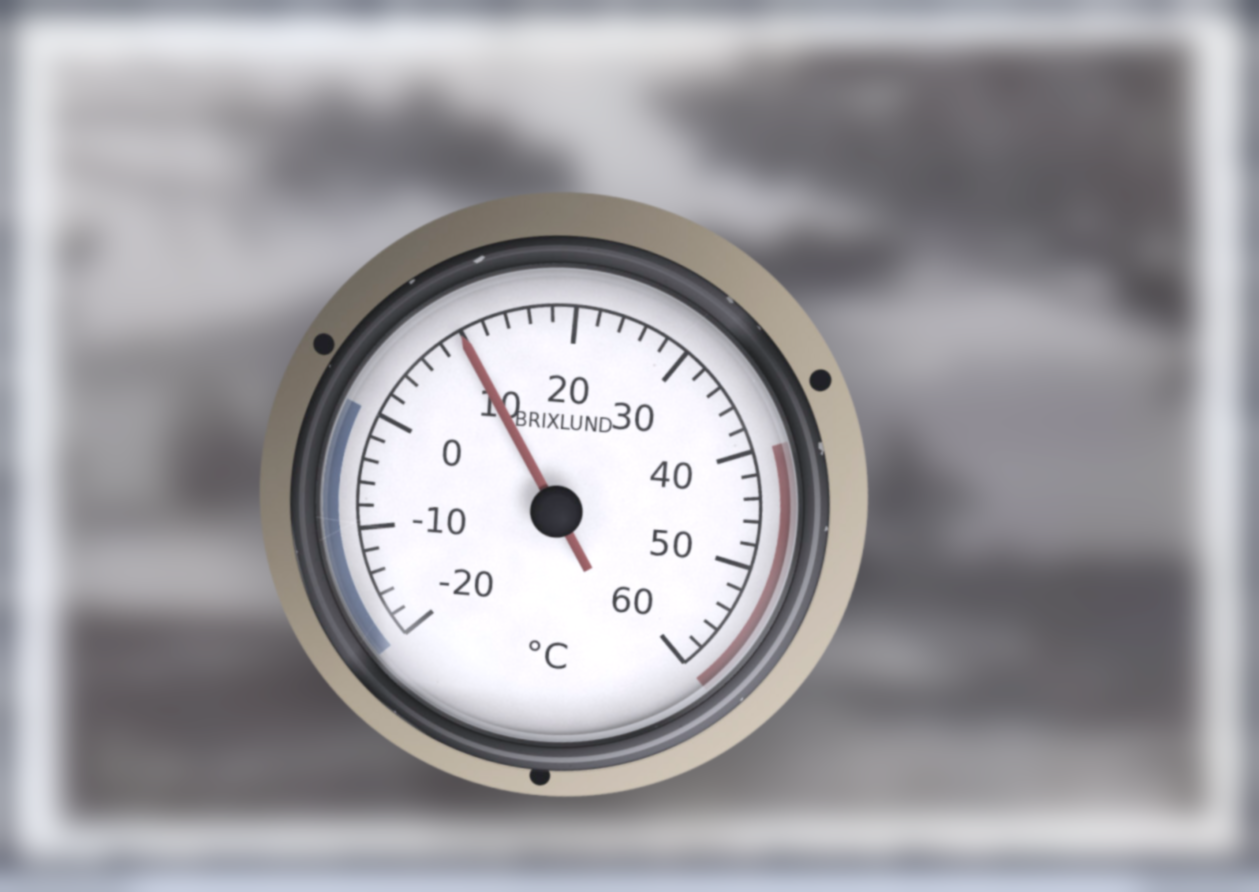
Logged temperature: 10 °C
